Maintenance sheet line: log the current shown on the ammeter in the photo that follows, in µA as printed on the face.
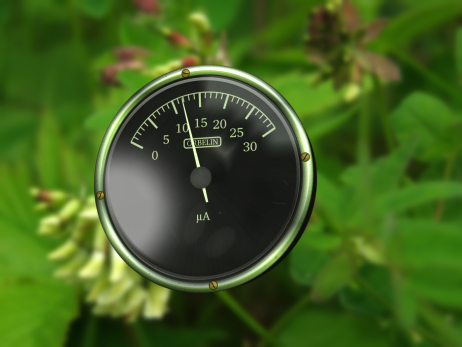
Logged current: 12 µA
